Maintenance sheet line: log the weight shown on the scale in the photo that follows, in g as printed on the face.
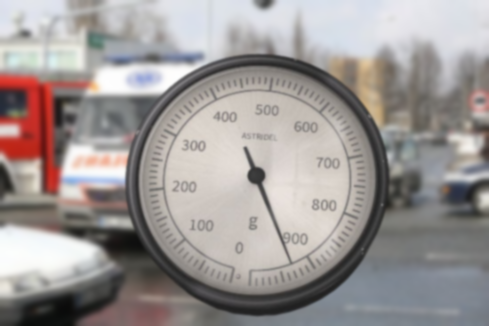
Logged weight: 930 g
